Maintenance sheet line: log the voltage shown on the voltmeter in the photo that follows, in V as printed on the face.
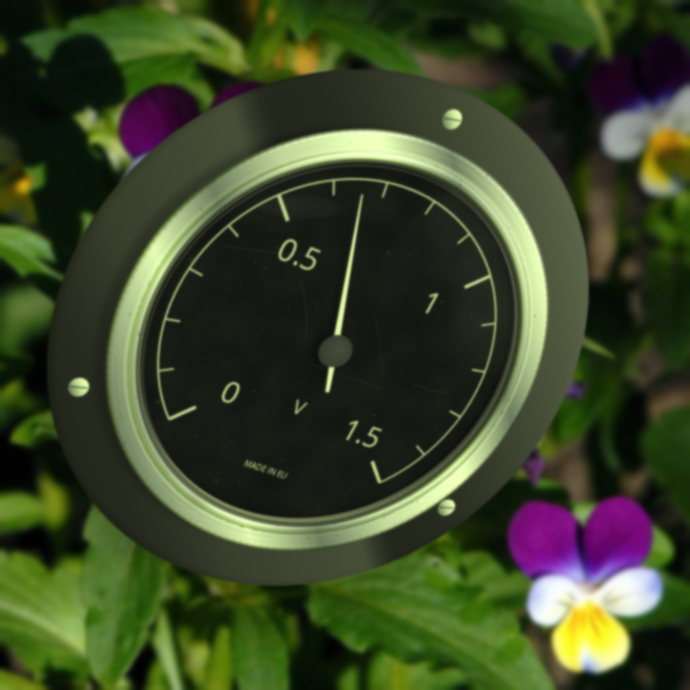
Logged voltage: 0.65 V
